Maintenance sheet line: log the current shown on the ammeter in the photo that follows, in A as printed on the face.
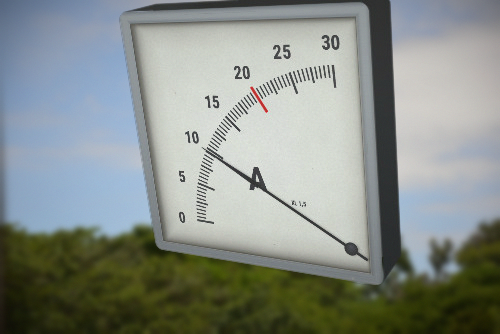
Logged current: 10 A
